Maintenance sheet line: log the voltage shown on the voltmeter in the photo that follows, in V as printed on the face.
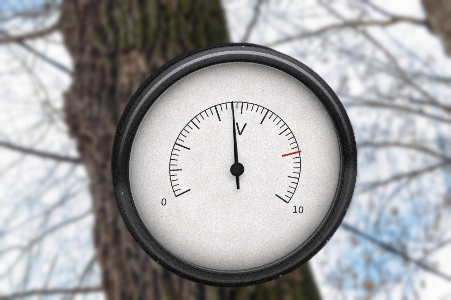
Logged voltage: 4.6 V
